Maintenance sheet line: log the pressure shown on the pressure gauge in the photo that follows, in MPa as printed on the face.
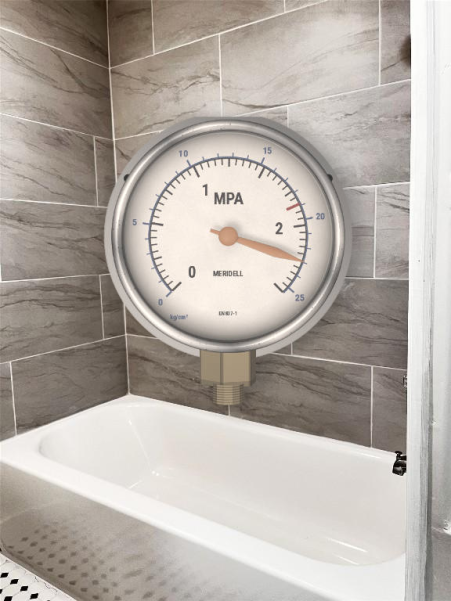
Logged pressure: 2.25 MPa
